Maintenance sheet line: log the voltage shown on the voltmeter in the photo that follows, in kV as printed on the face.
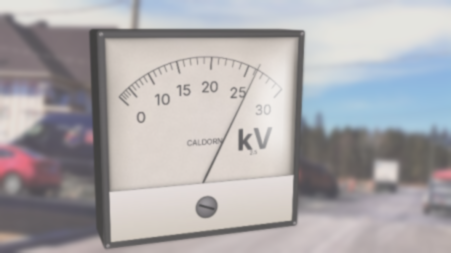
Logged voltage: 26 kV
